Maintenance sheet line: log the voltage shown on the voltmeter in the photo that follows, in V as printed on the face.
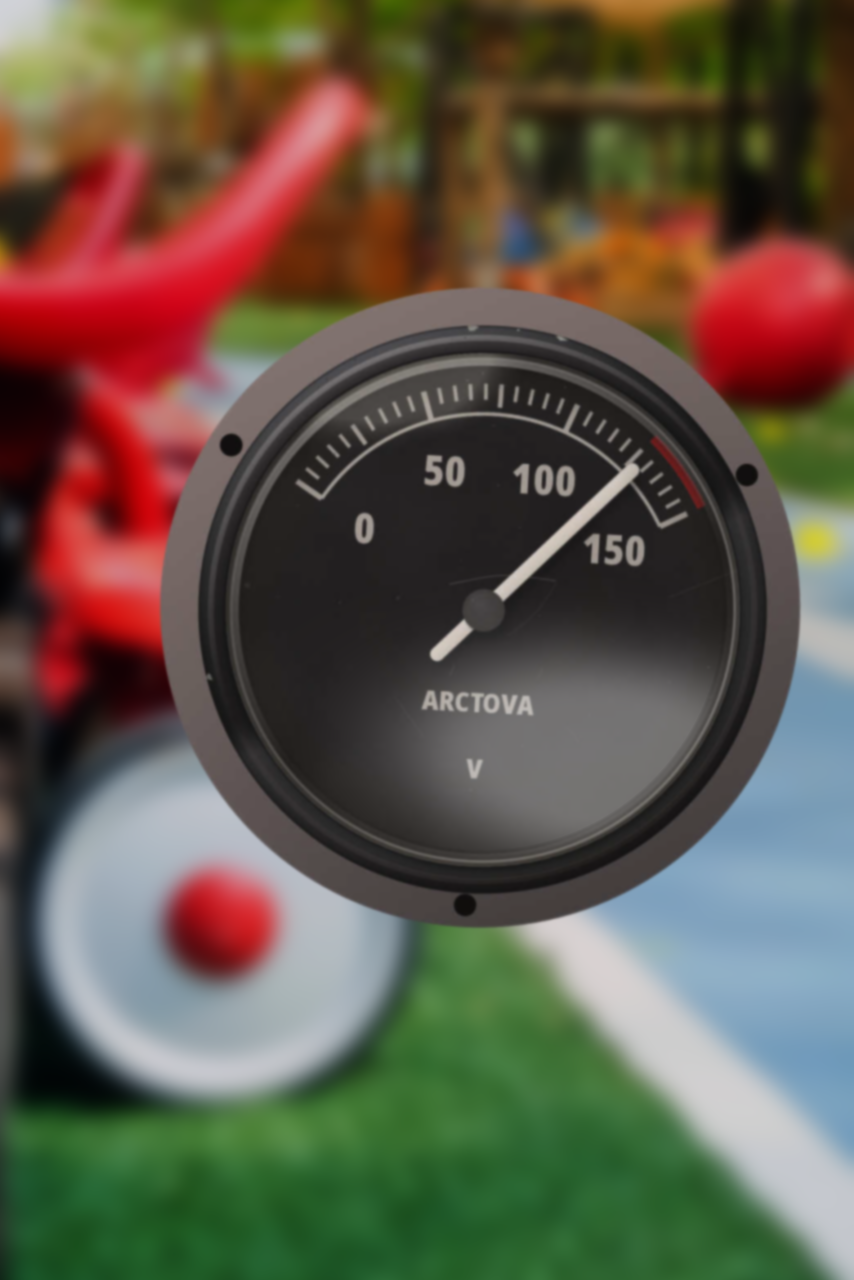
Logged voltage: 127.5 V
